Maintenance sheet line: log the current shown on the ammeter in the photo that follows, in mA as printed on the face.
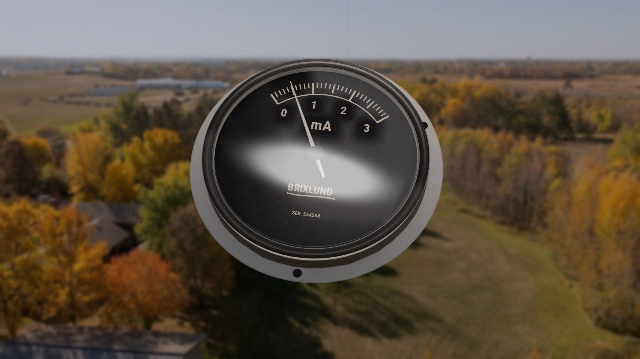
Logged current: 0.5 mA
